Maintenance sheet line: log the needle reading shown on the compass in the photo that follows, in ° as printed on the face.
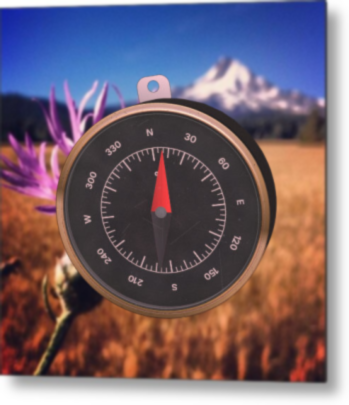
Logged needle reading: 10 °
